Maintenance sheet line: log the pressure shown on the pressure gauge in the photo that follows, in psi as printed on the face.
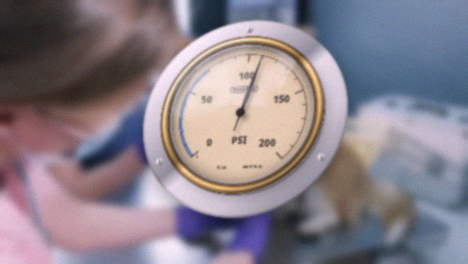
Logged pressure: 110 psi
